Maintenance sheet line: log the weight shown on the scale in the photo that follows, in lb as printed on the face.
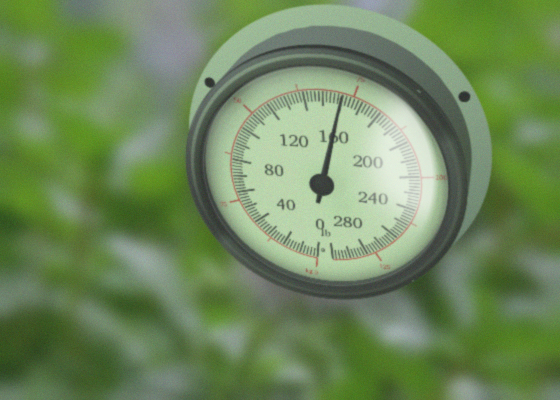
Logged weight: 160 lb
